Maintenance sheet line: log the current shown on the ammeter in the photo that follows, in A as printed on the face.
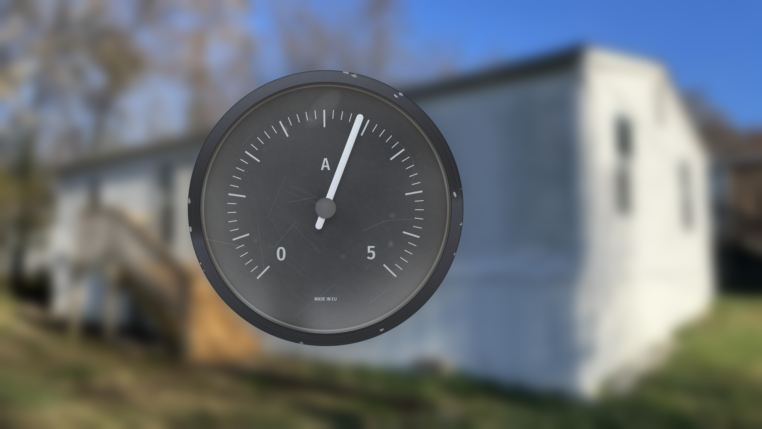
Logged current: 2.9 A
